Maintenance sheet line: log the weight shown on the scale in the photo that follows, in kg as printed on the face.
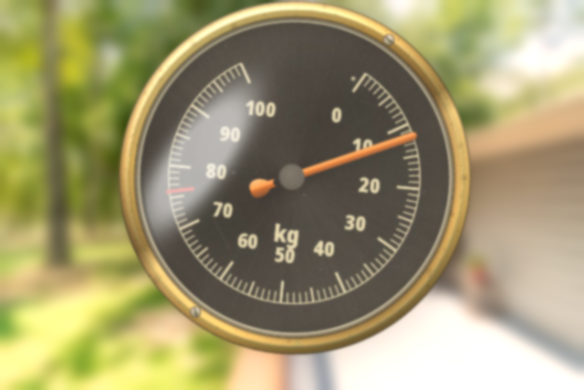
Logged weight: 12 kg
